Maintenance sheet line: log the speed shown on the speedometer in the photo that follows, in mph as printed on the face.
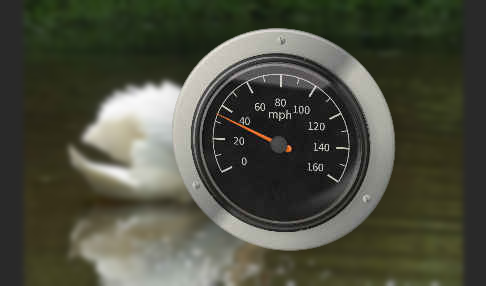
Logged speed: 35 mph
